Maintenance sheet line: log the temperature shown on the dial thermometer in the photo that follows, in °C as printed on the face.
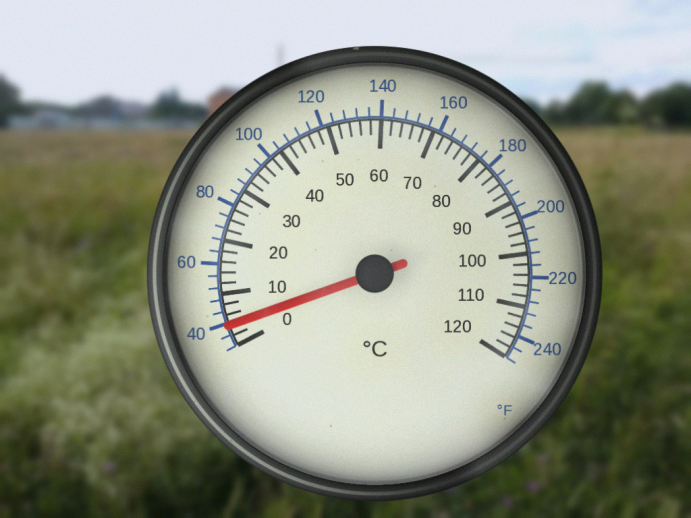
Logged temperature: 4 °C
